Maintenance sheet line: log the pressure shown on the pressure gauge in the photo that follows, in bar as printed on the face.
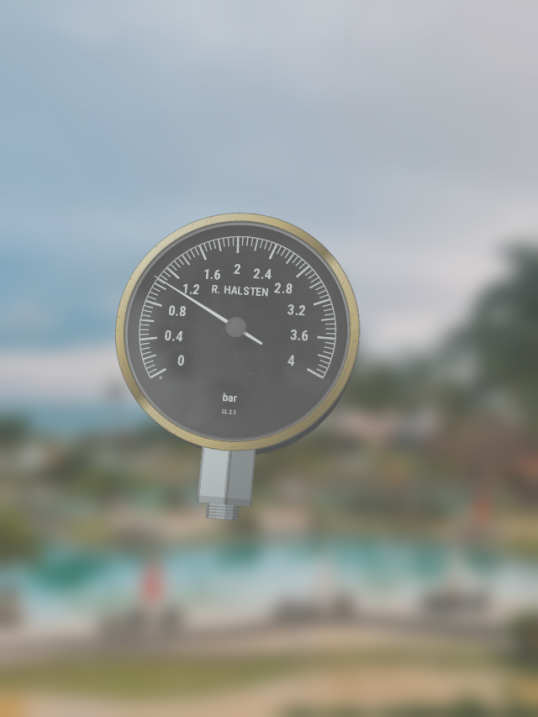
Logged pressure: 1.05 bar
